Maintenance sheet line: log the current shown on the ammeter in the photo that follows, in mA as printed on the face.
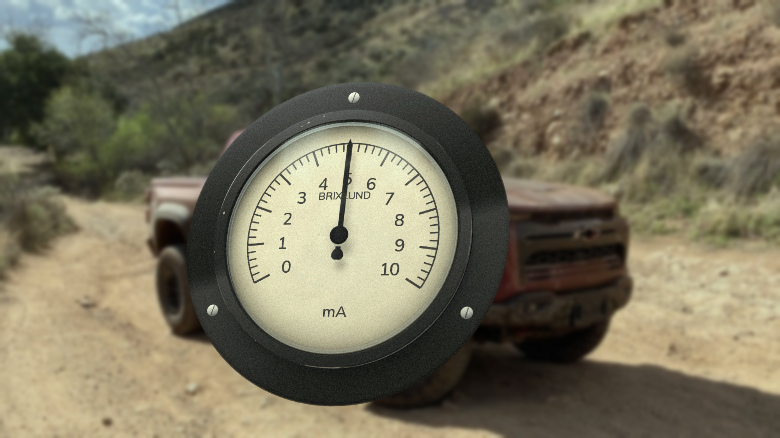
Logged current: 5 mA
